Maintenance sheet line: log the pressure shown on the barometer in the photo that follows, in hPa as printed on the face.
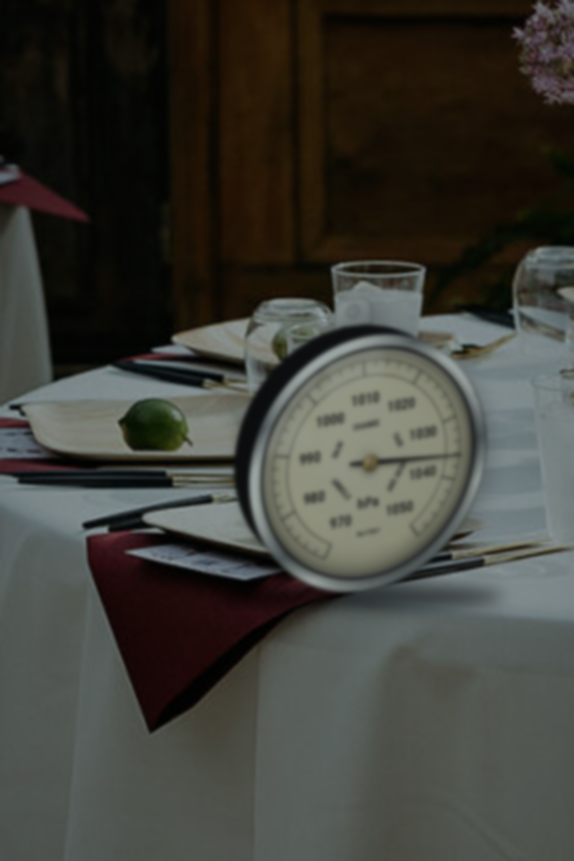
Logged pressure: 1036 hPa
